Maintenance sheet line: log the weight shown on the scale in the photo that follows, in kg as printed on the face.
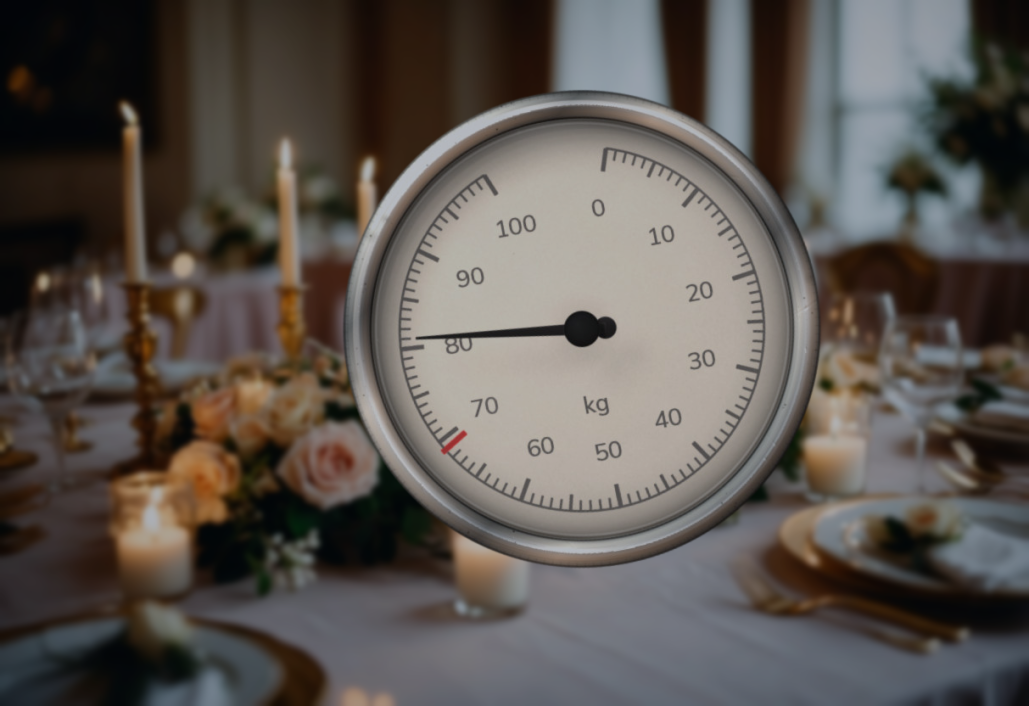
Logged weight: 81 kg
